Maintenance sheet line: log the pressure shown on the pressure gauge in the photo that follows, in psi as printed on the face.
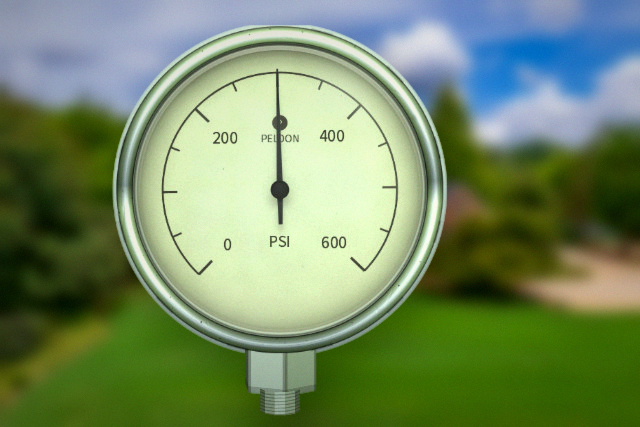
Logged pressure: 300 psi
